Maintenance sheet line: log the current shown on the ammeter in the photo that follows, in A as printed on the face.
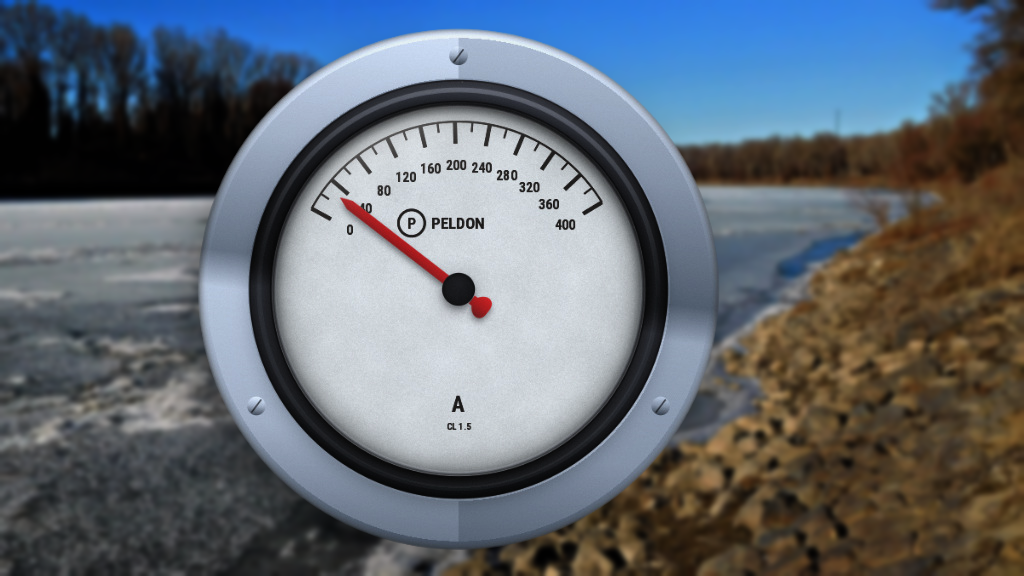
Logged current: 30 A
